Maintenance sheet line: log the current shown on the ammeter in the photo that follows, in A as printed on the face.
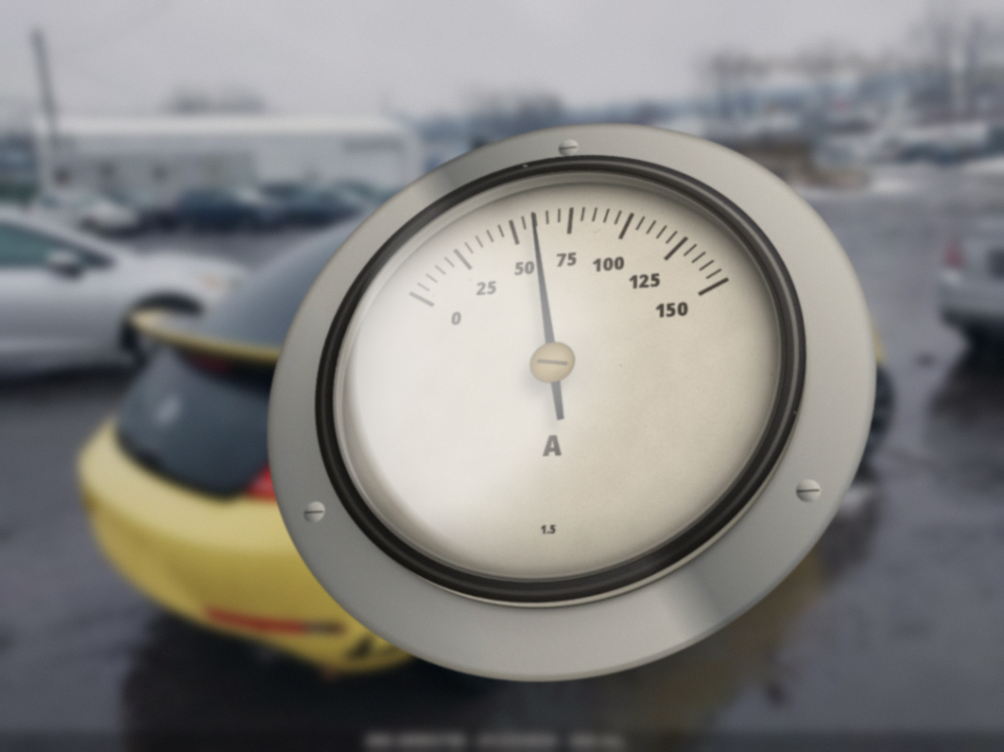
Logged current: 60 A
